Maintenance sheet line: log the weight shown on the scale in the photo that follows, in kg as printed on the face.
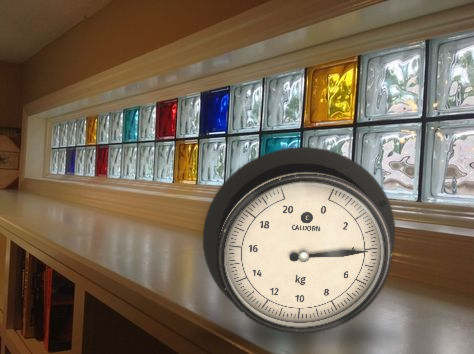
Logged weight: 4 kg
